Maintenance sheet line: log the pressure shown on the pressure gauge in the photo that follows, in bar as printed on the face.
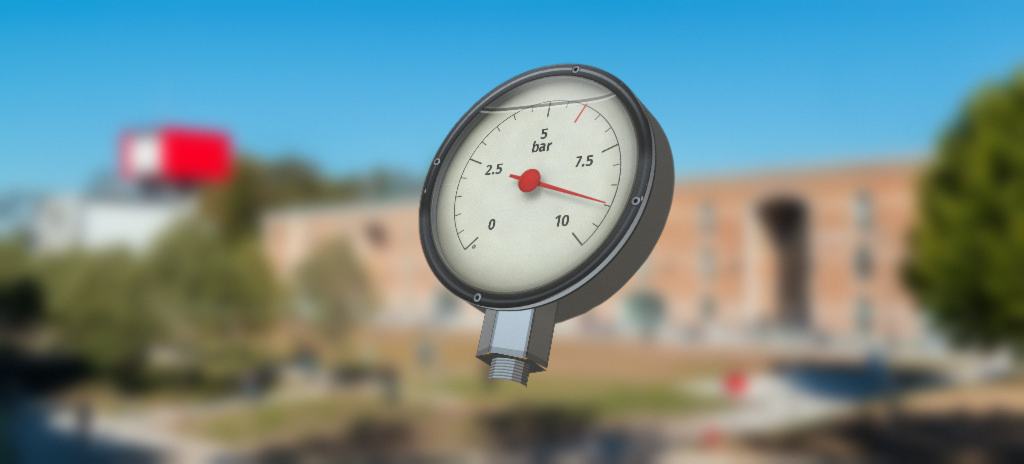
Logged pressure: 9 bar
